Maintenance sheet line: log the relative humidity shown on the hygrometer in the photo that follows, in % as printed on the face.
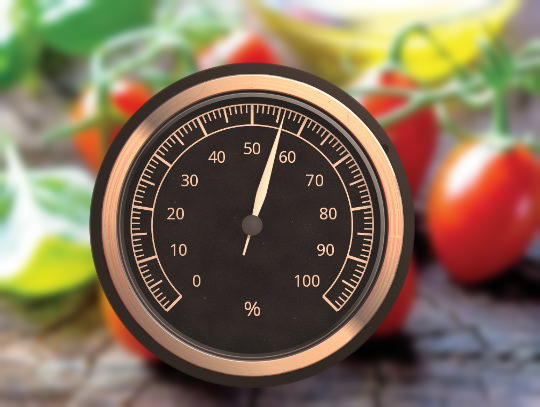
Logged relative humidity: 56 %
